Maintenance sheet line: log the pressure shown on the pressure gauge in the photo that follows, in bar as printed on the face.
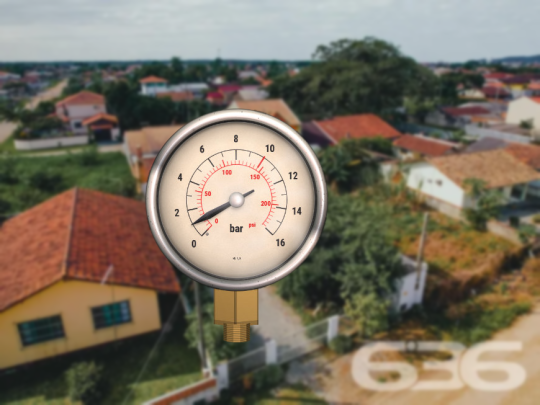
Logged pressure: 1 bar
